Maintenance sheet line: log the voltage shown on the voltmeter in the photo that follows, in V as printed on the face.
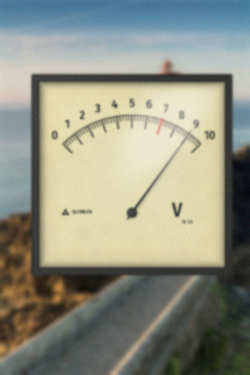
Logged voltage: 9 V
